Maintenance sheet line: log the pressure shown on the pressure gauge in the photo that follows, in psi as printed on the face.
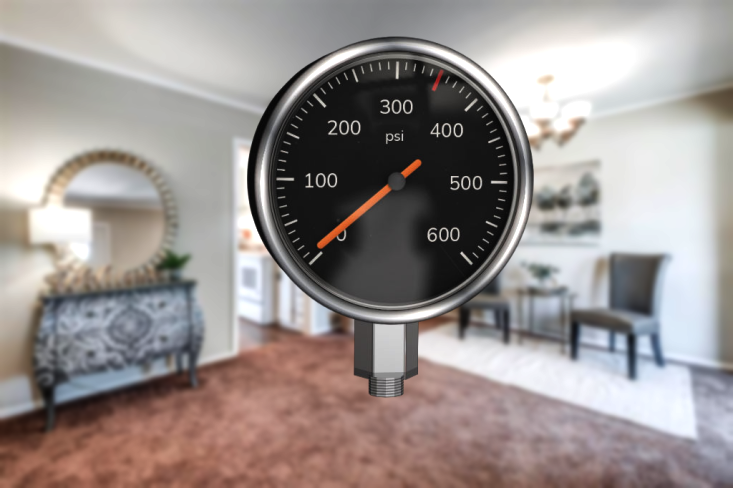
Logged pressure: 10 psi
